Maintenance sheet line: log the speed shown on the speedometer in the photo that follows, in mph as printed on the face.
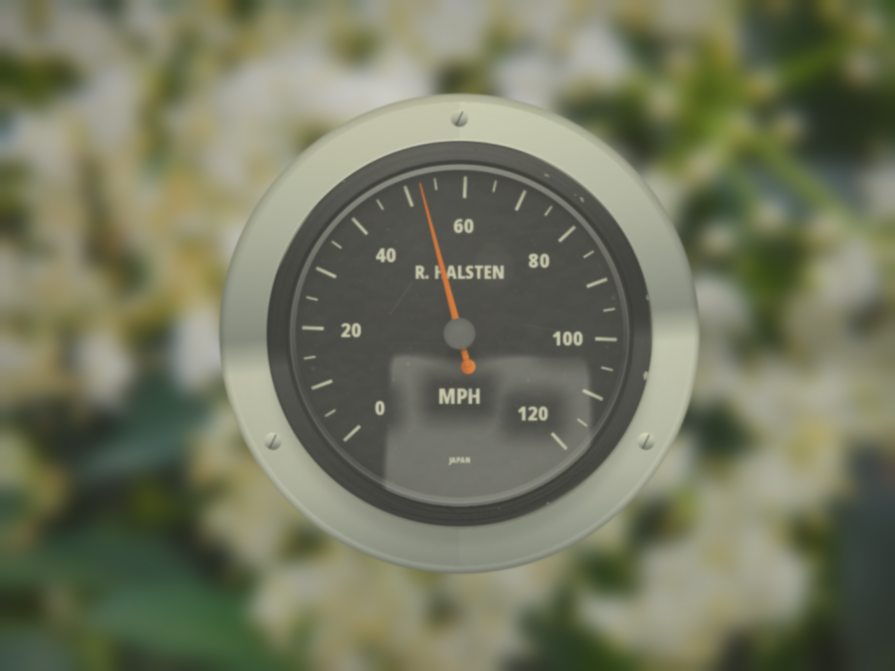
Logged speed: 52.5 mph
